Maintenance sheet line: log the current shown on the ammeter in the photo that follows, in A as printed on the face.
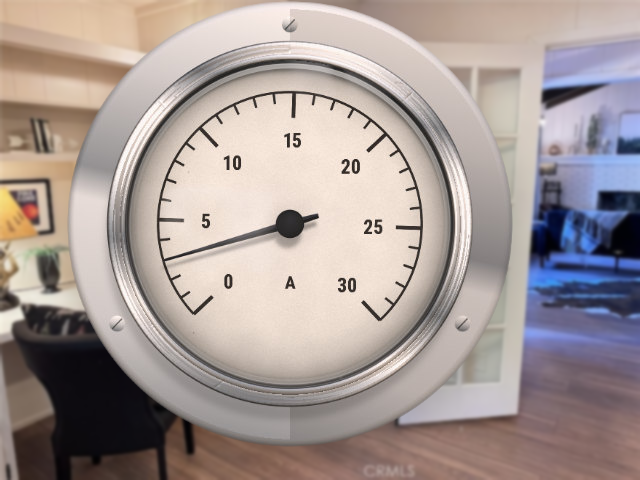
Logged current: 3 A
